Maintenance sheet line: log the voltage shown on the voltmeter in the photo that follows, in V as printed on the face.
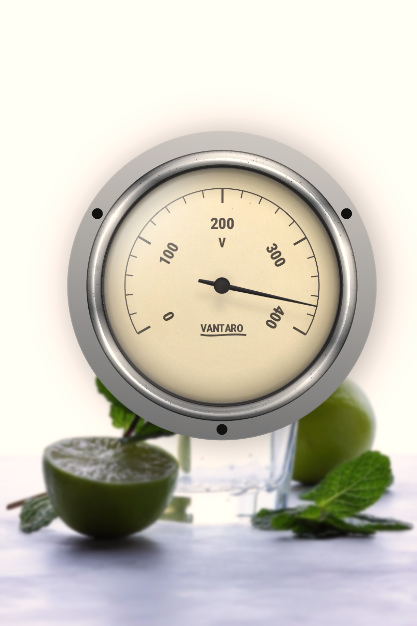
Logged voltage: 370 V
